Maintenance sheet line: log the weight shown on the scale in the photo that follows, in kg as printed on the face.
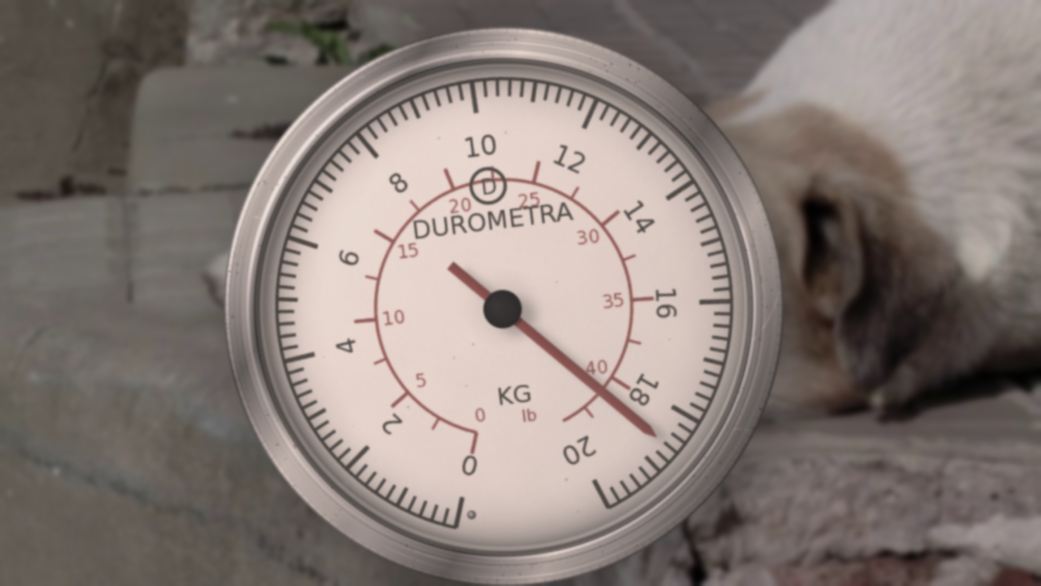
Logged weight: 18.6 kg
